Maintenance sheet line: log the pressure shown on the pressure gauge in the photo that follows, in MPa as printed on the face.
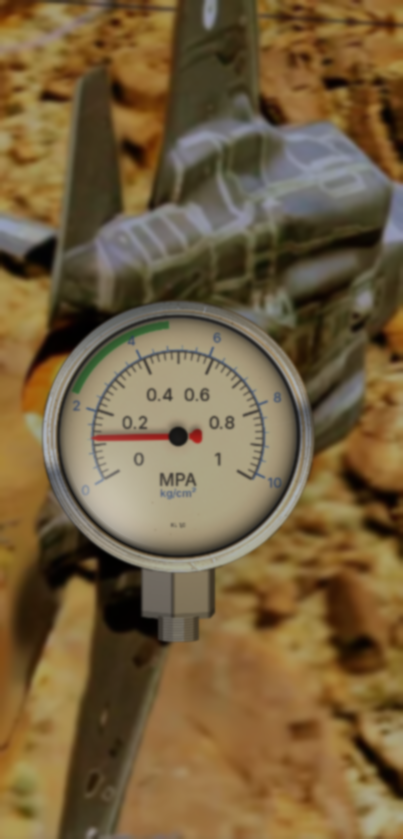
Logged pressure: 0.12 MPa
